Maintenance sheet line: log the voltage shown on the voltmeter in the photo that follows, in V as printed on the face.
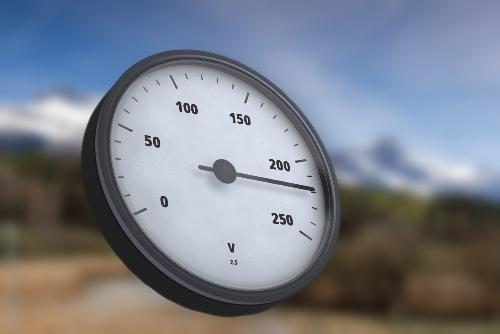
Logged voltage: 220 V
